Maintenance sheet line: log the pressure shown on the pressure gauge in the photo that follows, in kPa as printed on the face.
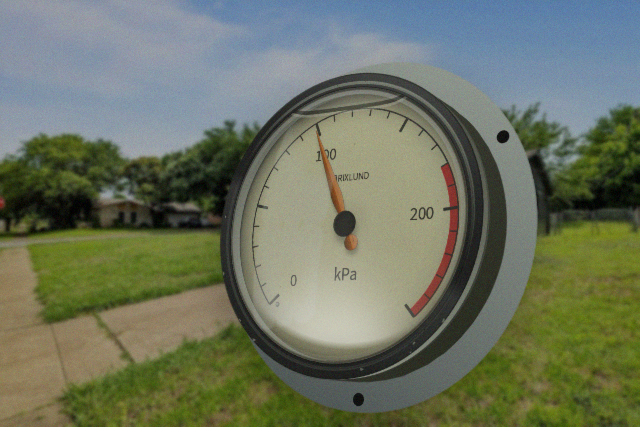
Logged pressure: 100 kPa
